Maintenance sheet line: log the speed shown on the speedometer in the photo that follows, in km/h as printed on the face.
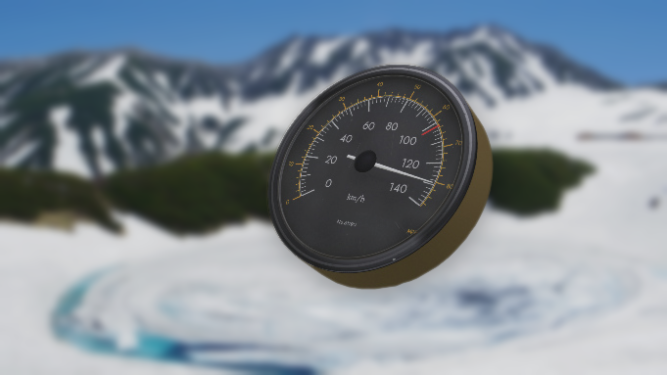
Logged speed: 130 km/h
